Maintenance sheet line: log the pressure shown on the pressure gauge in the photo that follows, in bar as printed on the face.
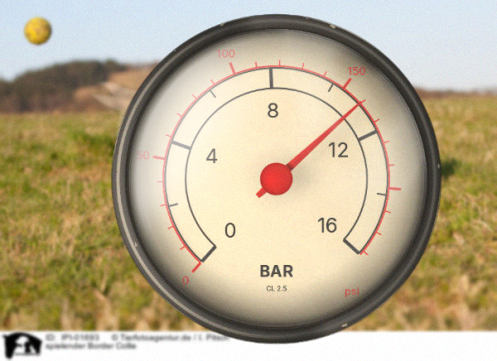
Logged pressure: 11 bar
